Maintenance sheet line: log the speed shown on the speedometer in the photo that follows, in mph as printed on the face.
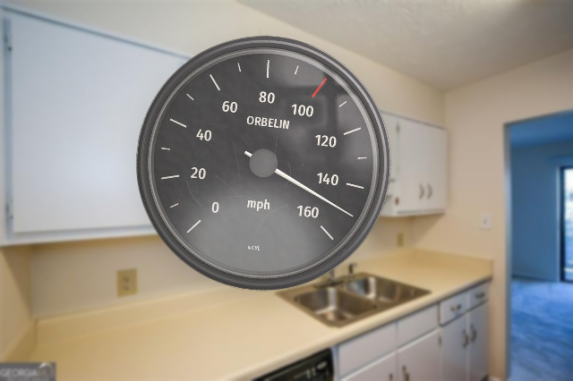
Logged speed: 150 mph
